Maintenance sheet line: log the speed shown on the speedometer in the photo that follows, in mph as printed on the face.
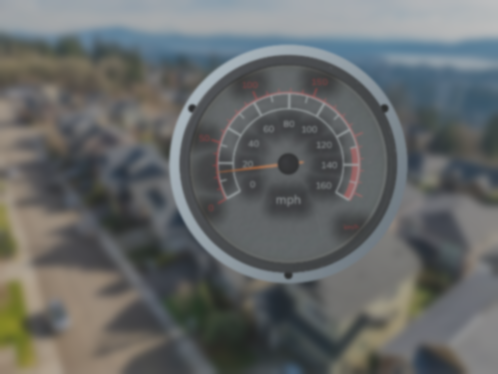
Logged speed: 15 mph
